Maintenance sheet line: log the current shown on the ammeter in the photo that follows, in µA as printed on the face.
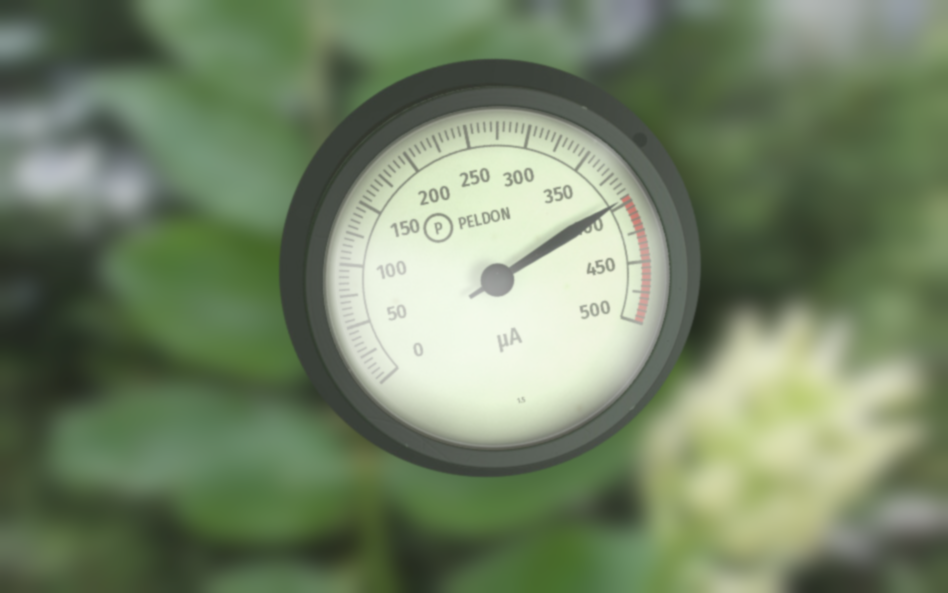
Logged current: 395 µA
